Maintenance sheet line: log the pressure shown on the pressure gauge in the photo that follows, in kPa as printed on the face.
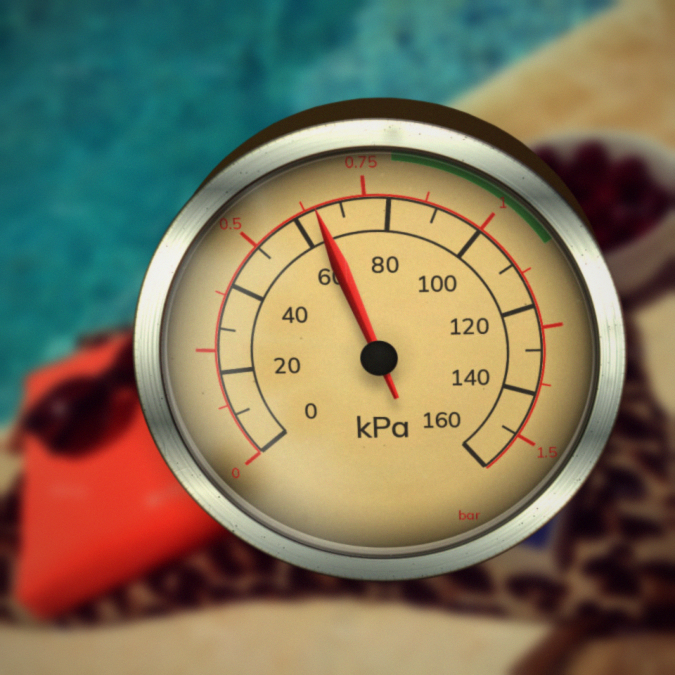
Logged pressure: 65 kPa
